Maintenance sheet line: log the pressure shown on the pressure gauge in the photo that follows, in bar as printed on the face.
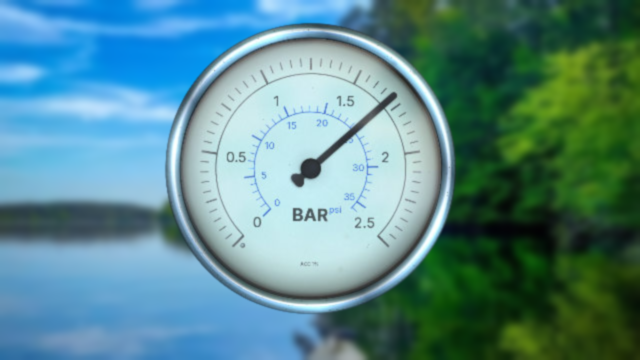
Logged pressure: 1.7 bar
